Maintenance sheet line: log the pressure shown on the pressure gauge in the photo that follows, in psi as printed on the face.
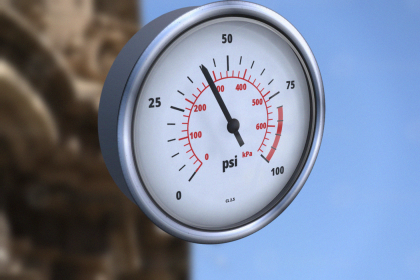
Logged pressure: 40 psi
